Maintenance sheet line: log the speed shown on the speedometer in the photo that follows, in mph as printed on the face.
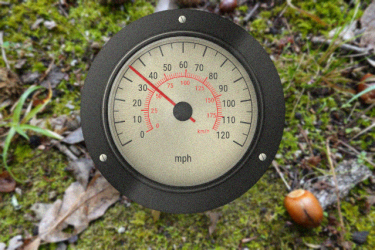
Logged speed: 35 mph
